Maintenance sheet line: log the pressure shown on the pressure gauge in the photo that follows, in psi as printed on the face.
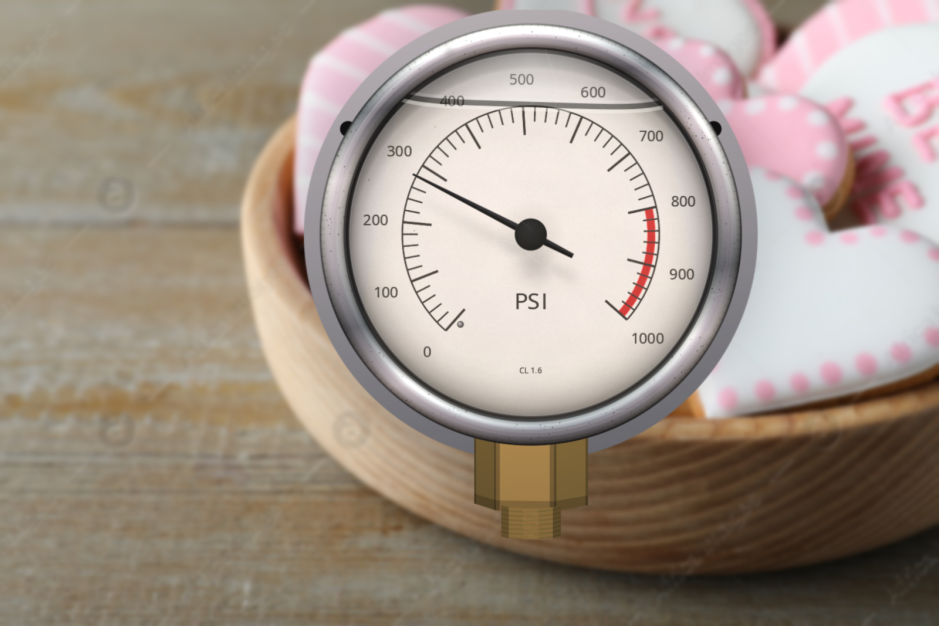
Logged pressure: 280 psi
